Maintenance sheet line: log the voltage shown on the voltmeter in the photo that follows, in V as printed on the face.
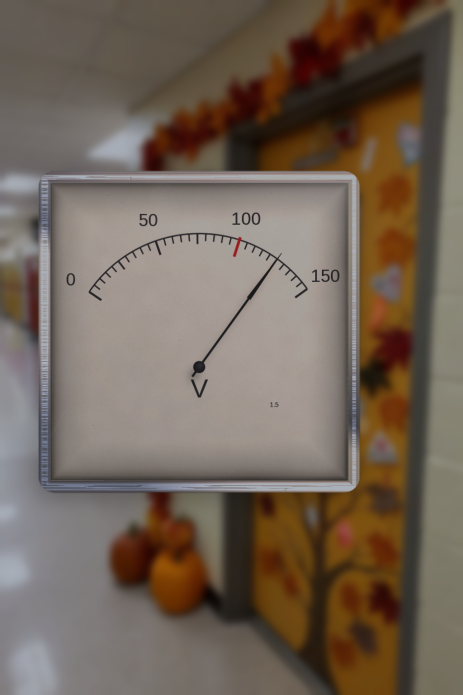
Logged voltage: 125 V
